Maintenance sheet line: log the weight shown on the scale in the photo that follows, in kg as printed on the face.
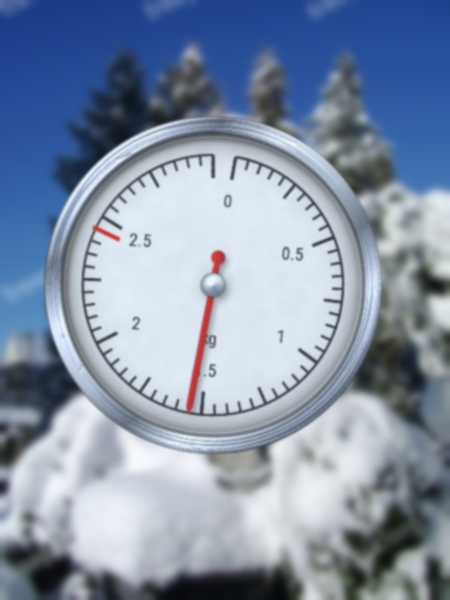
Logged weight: 1.55 kg
